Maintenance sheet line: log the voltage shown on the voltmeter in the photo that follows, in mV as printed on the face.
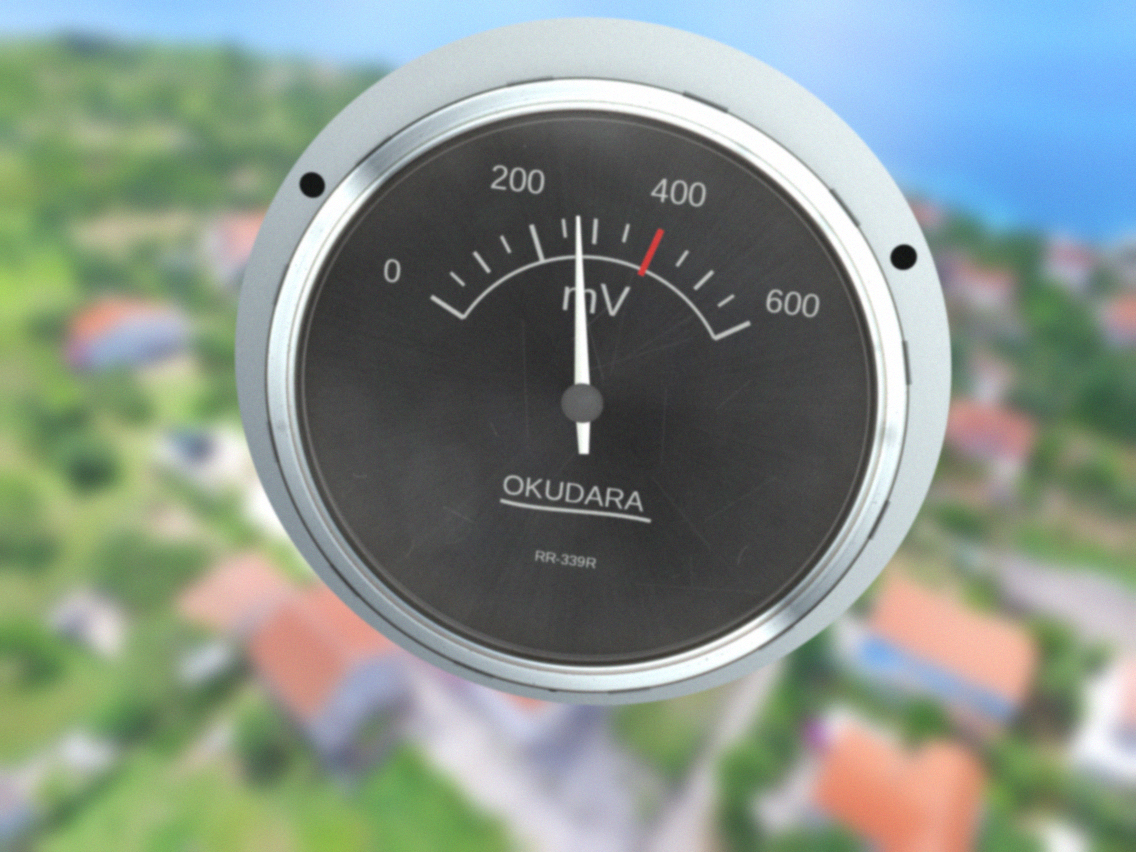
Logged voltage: 275 mV
